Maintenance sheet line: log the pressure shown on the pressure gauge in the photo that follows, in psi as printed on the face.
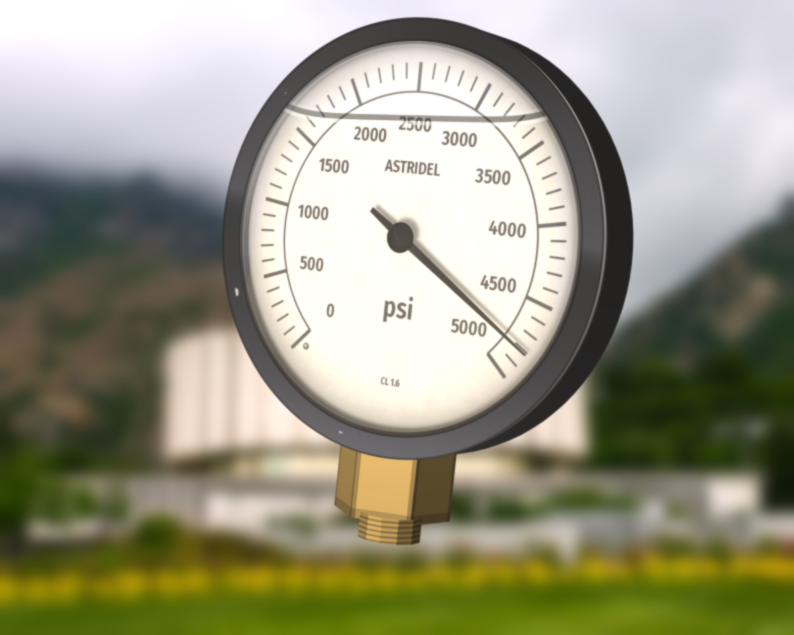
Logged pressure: 4800 psi
